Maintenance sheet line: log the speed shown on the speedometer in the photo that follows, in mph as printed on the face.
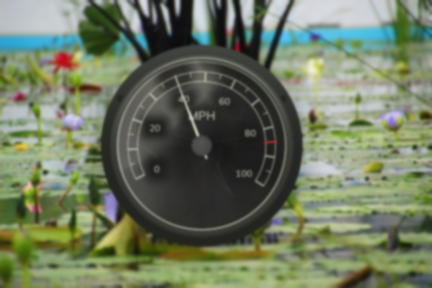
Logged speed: 40 mph
